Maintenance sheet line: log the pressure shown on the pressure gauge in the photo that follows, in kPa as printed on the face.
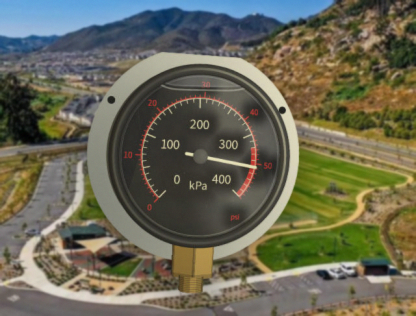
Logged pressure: 350 kPa
